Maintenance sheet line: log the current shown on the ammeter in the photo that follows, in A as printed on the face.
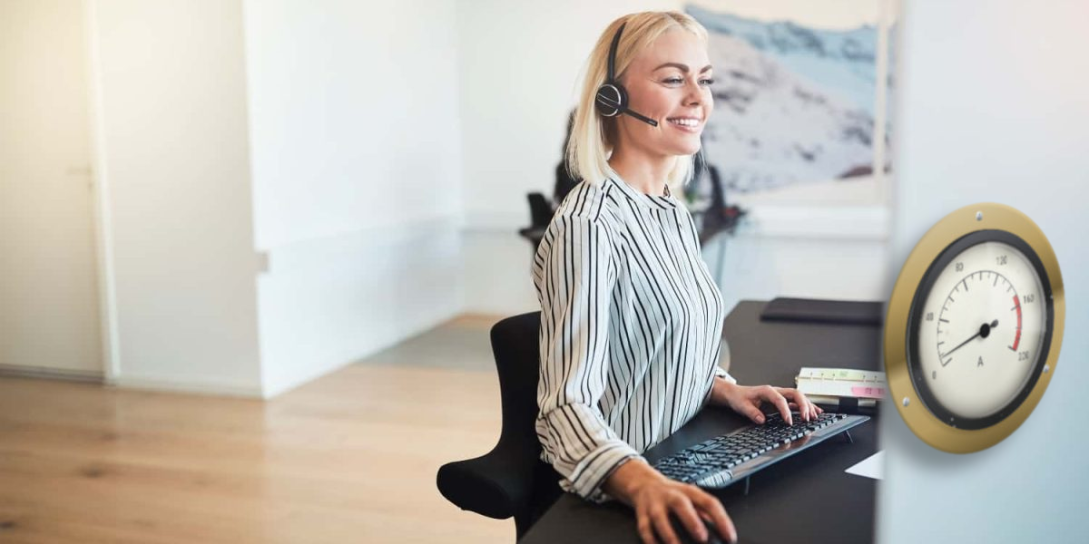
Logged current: 10 A
